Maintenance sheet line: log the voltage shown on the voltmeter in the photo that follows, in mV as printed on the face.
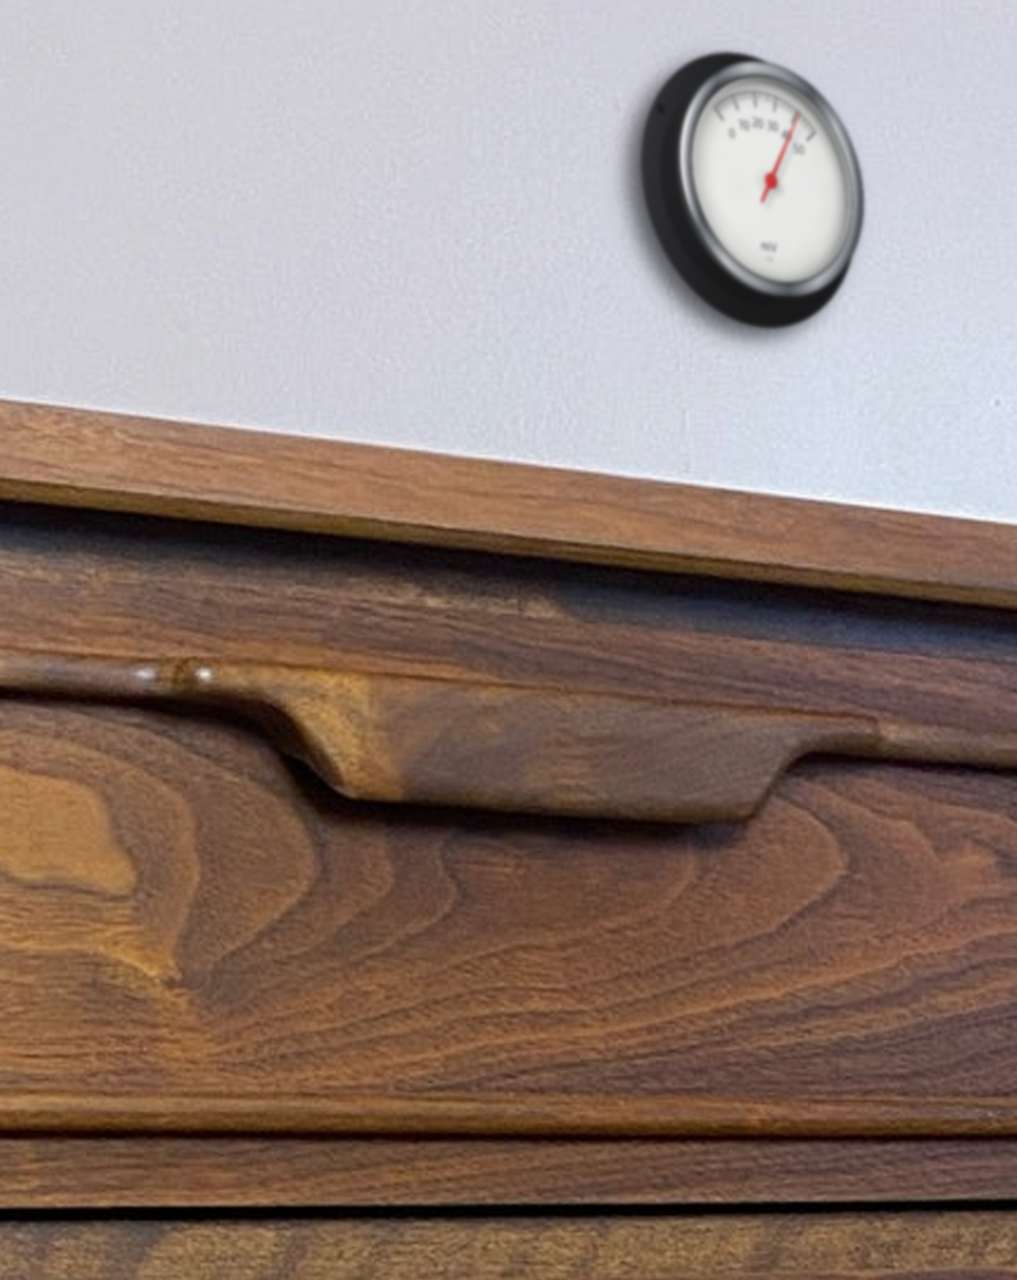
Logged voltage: 40 mV
